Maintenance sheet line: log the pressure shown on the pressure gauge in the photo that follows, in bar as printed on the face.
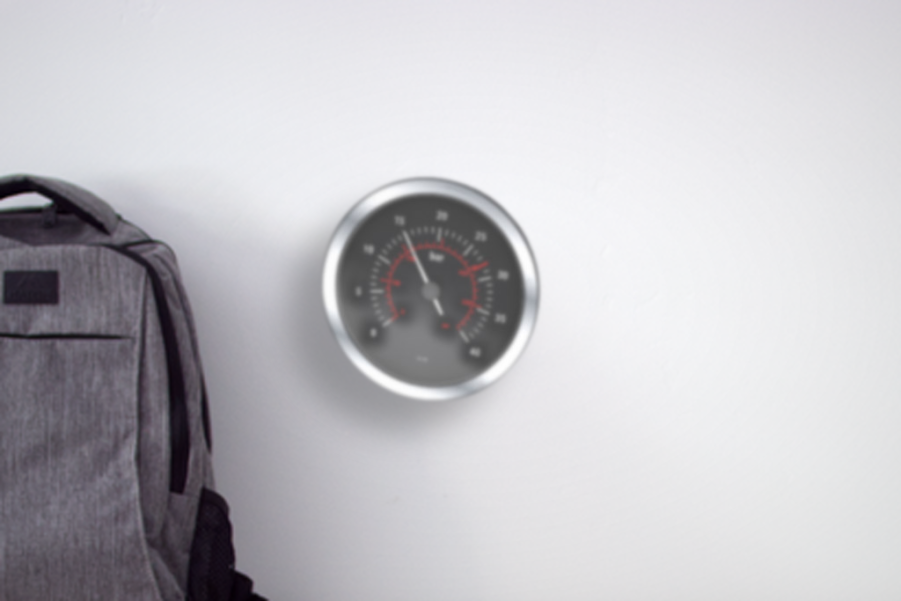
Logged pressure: 15 bar
